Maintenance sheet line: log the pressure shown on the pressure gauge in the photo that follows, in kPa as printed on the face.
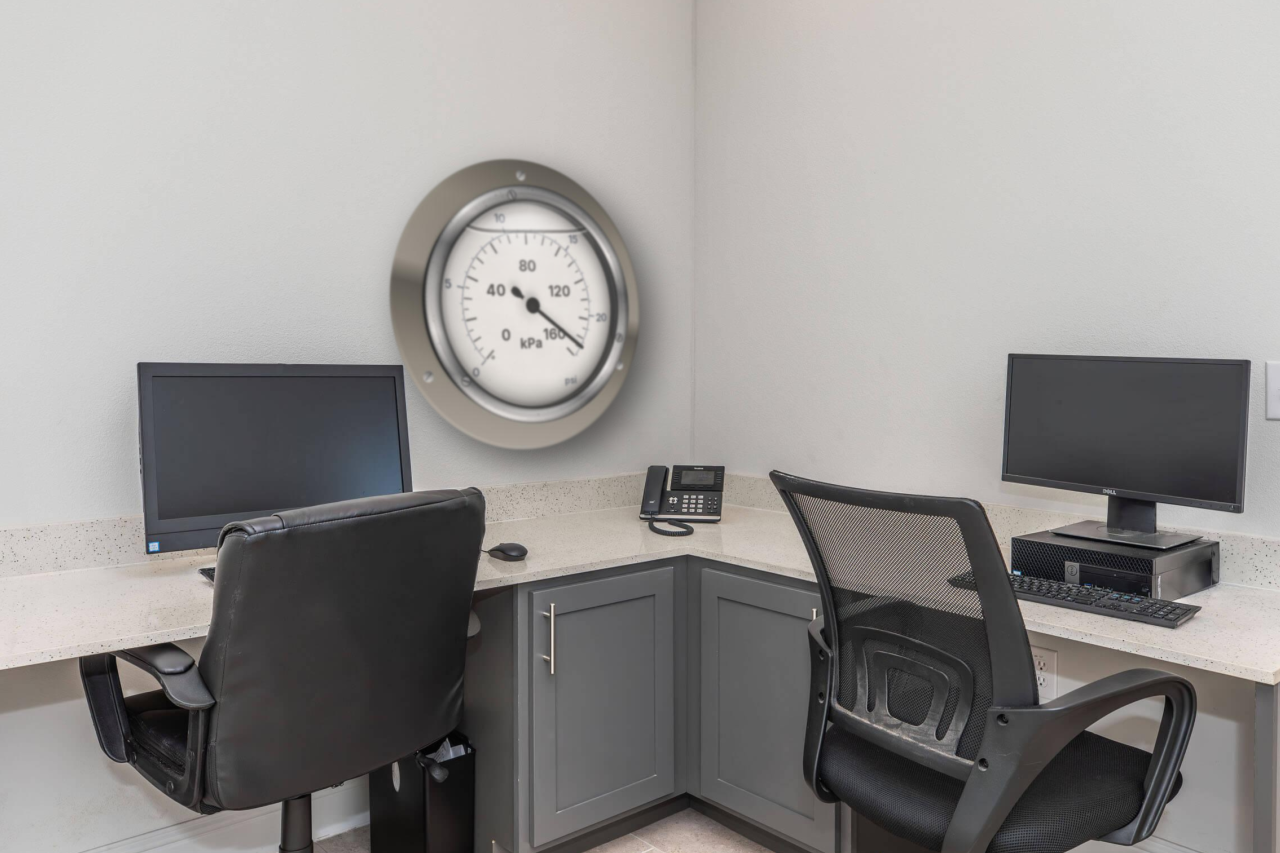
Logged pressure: 155 kPa
